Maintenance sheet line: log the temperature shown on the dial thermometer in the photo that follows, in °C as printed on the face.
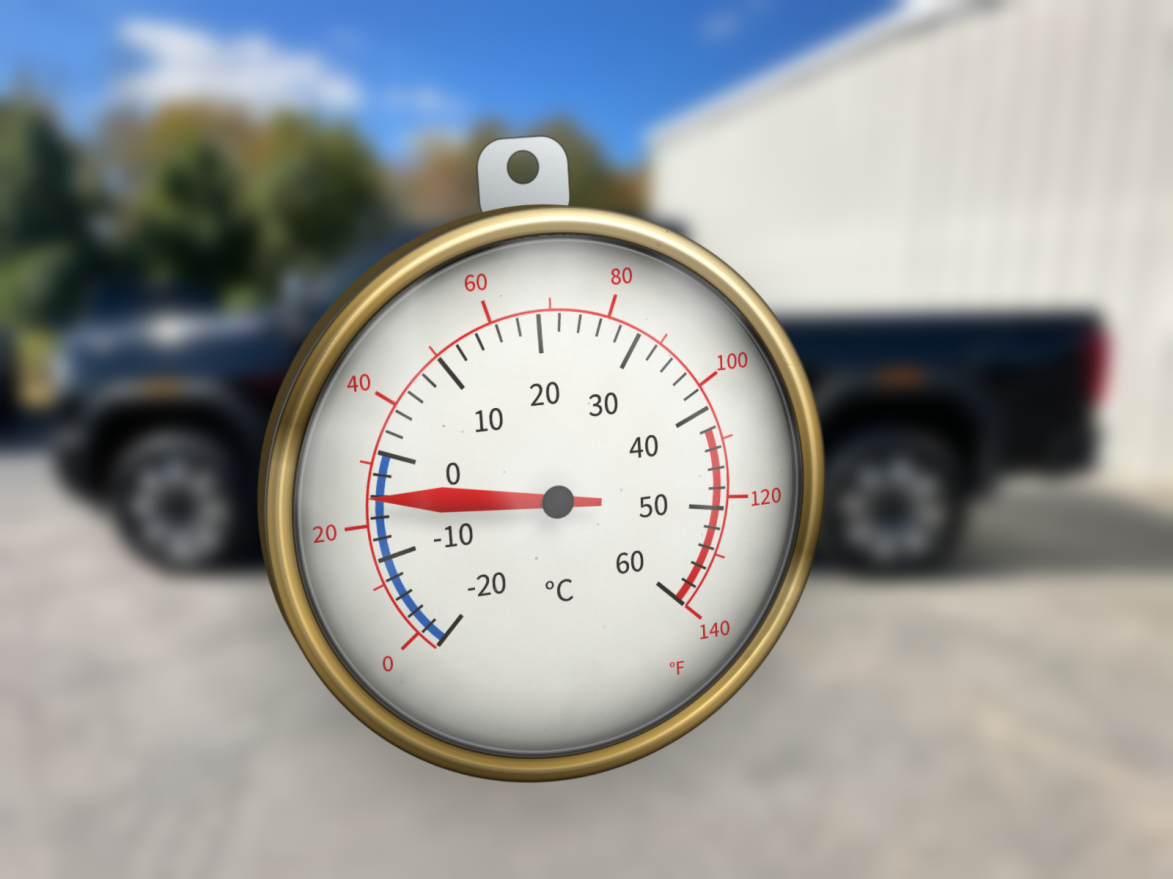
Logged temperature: -4 °C
